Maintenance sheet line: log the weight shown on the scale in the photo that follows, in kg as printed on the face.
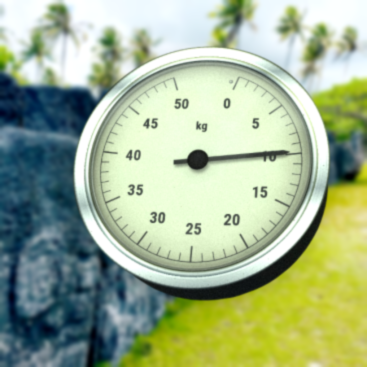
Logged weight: 10 kg
